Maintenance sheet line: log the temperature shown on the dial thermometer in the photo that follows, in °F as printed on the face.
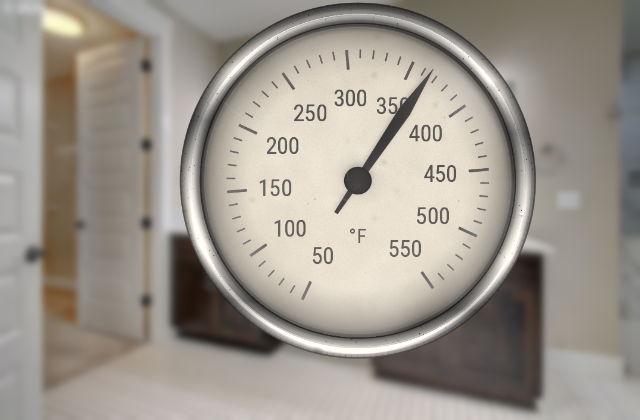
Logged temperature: 365 °F
